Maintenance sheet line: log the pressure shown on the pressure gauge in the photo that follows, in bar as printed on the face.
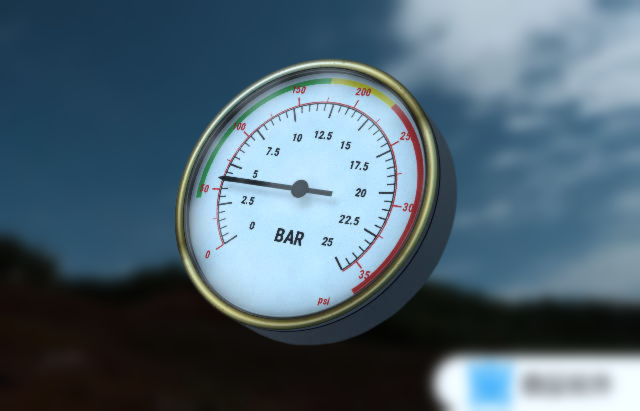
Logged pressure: 4 bar
